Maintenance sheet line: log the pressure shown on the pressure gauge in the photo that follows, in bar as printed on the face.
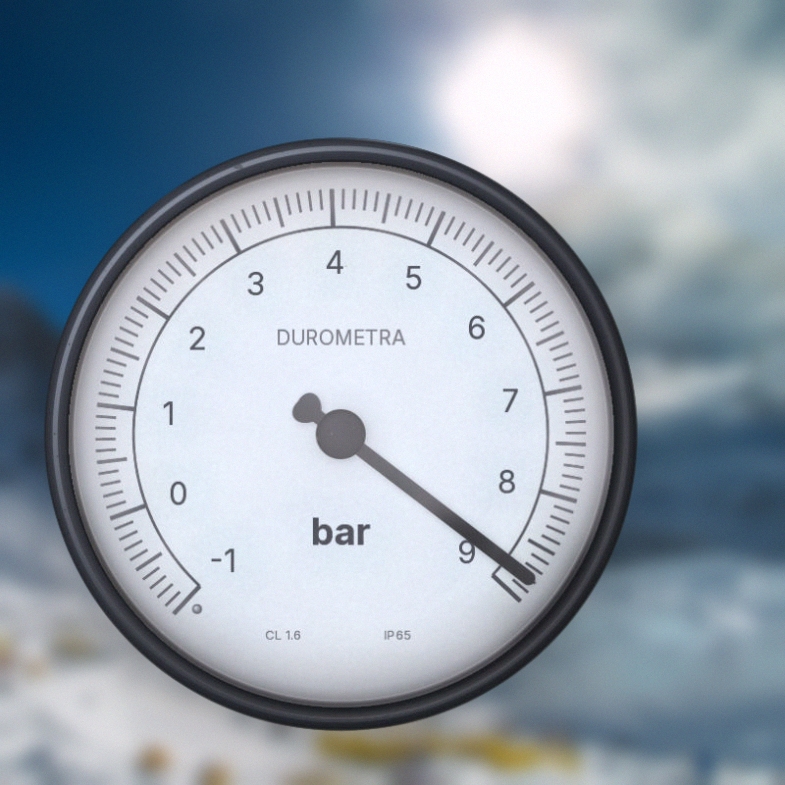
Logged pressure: 8.8 bar
